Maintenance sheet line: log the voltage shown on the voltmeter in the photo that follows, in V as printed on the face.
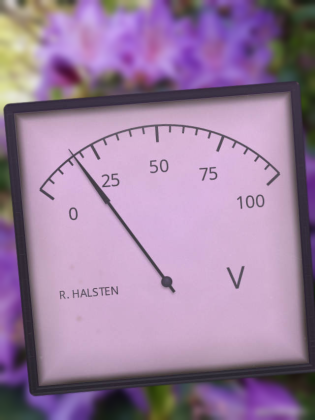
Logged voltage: 17.5 V
